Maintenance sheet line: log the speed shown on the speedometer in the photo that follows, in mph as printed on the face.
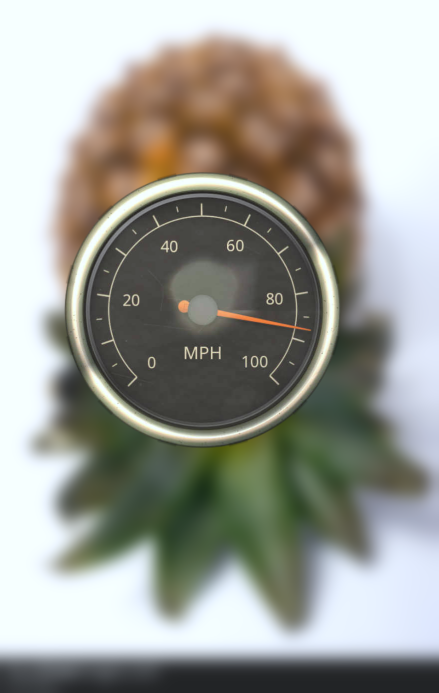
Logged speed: 87.5 mph
